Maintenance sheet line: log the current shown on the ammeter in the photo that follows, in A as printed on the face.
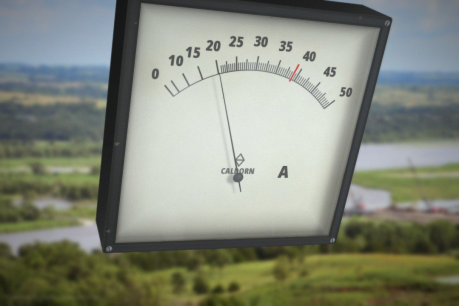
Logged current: 20 A
